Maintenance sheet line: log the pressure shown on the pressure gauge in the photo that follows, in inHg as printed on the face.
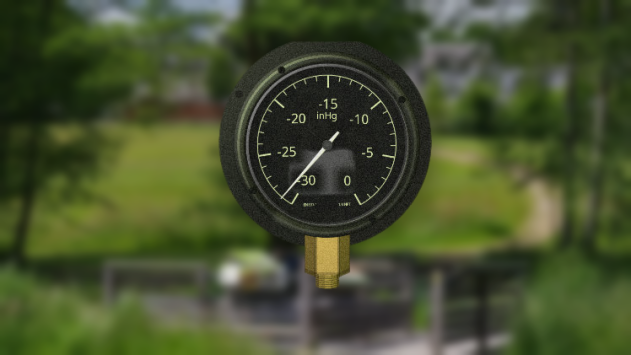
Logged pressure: -29 inHg
